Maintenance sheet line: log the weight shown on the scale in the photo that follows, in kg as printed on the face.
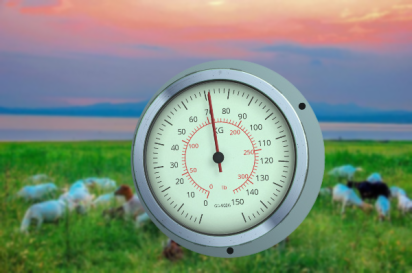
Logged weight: 72 kg
